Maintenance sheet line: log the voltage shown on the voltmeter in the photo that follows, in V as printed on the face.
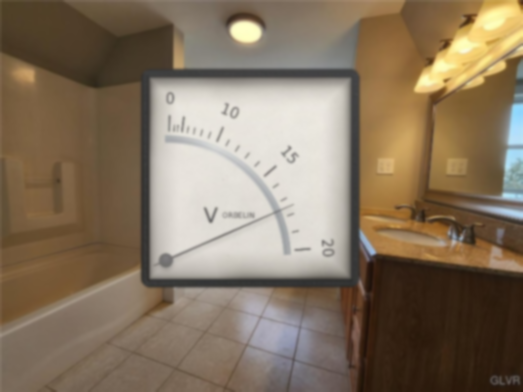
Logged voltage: 17.5 V
